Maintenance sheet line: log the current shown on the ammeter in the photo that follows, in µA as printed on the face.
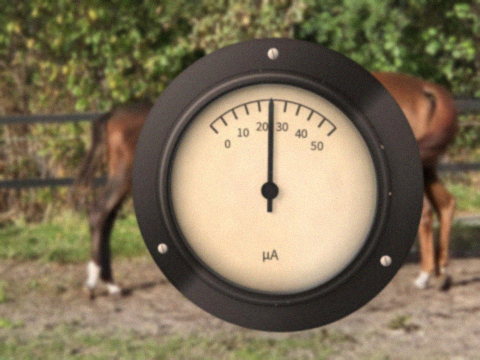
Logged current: 25 µA
